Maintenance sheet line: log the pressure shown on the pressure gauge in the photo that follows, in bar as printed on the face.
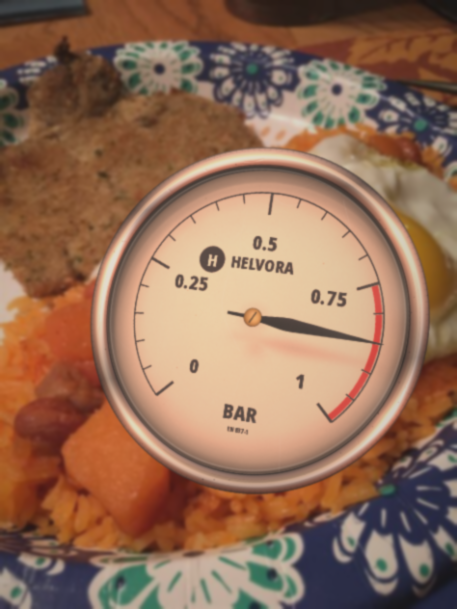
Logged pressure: 0.85 bar
